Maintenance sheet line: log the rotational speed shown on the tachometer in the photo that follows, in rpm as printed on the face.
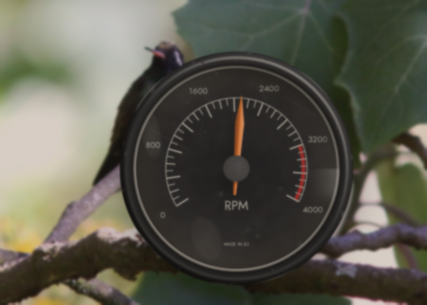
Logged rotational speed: 2100 rpm
